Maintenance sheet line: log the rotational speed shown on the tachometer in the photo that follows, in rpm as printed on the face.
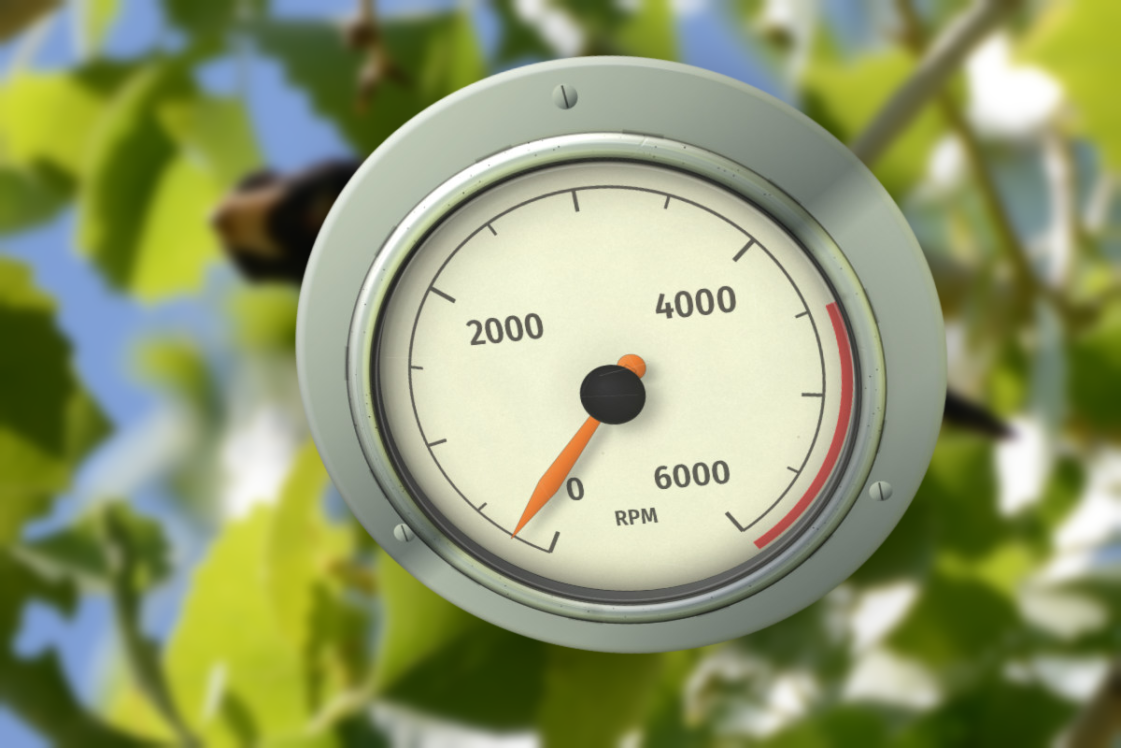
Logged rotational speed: 250 rpm
